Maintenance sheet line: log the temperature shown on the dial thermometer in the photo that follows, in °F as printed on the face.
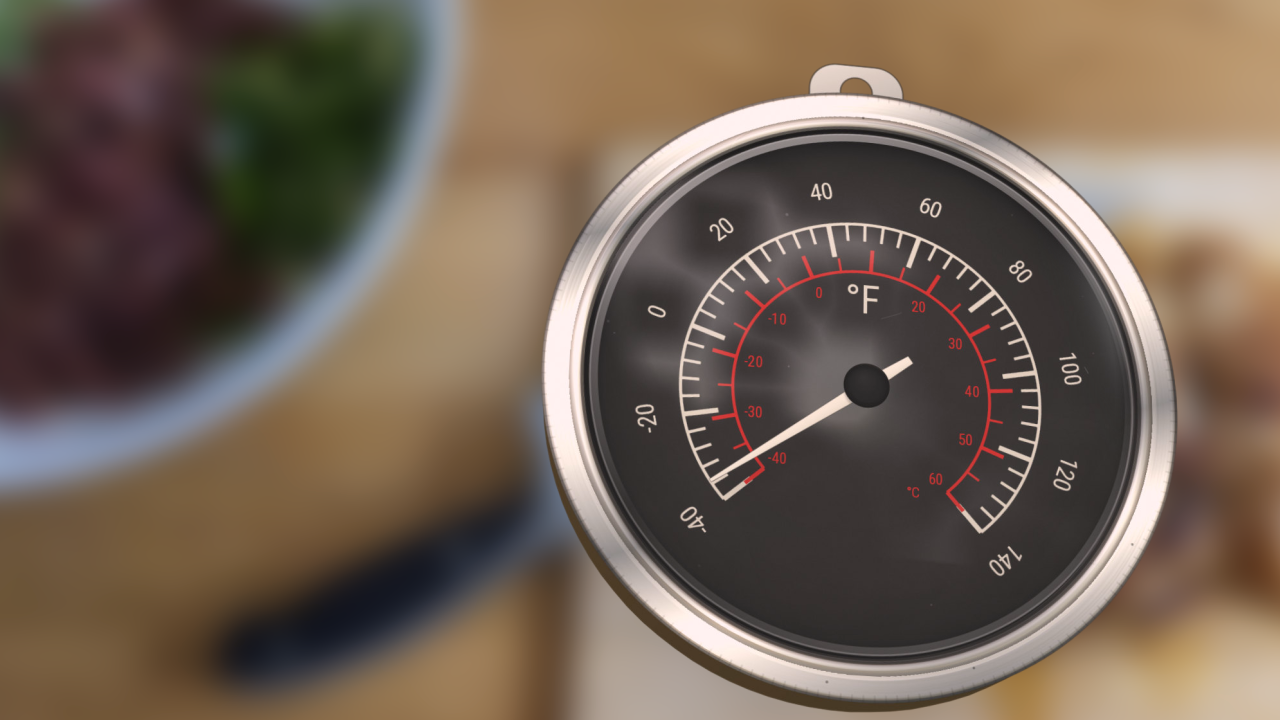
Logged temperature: -36 °F
